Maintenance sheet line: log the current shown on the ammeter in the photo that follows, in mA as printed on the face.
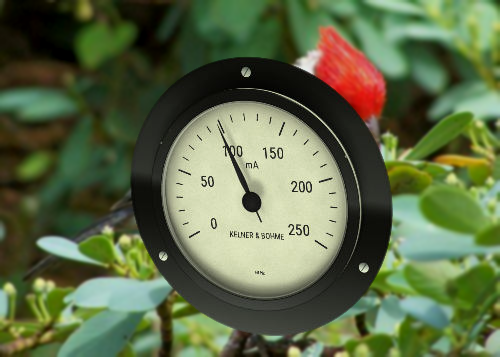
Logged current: 100 mA
